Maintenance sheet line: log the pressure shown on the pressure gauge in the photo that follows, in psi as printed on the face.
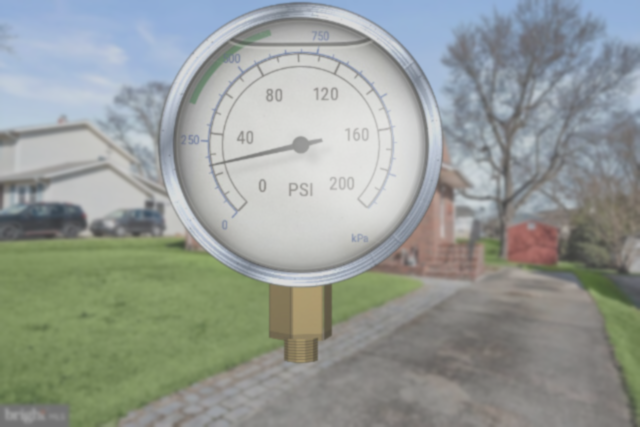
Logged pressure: 25 psi
